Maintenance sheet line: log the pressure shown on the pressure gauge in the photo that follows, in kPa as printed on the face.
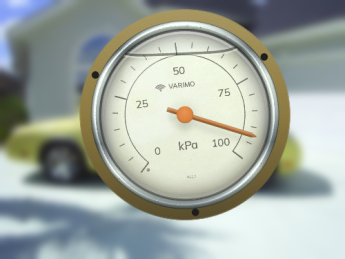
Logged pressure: 92.5 kPa
